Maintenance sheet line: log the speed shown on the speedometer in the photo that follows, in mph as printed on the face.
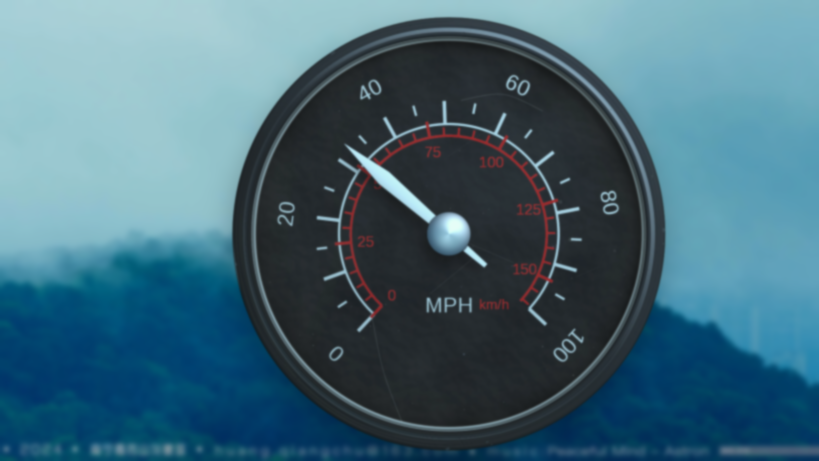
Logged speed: 32.5 mph
